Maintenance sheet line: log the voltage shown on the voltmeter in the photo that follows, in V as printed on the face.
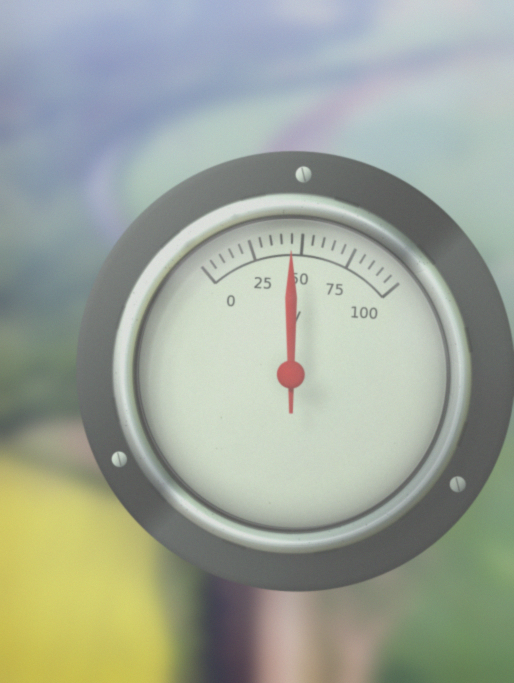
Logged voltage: 45 V
